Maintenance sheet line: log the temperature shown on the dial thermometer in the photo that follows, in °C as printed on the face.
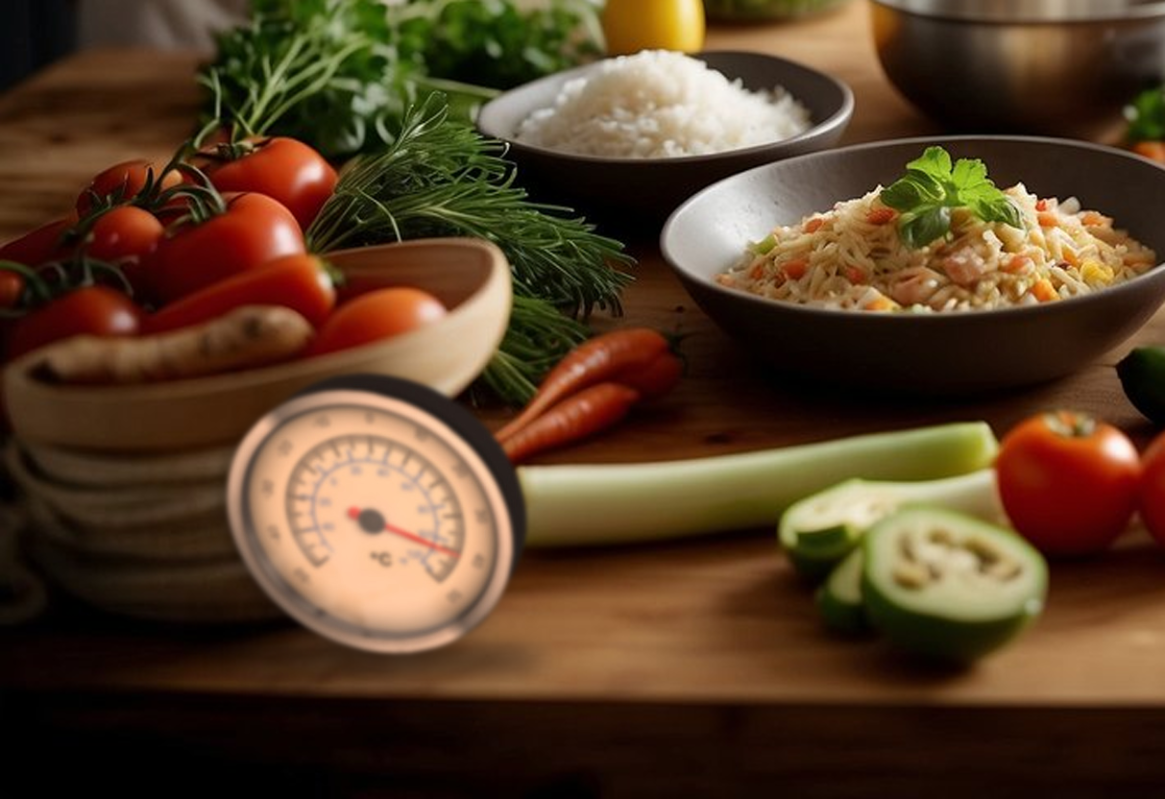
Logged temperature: 40 °C
